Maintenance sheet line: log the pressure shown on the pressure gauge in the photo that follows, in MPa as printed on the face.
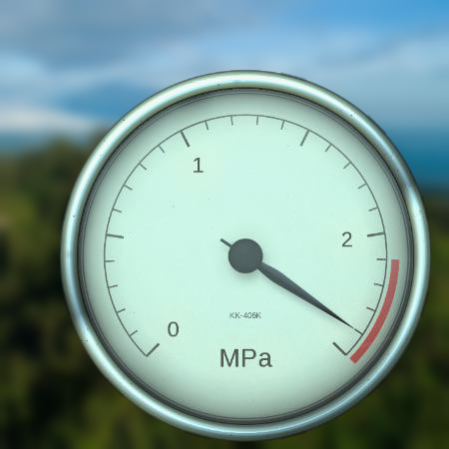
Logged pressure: 2.4 MPa
